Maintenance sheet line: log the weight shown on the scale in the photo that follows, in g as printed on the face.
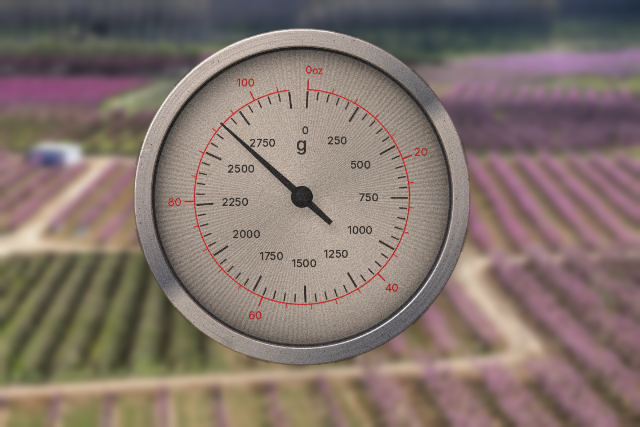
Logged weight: 2650 g
